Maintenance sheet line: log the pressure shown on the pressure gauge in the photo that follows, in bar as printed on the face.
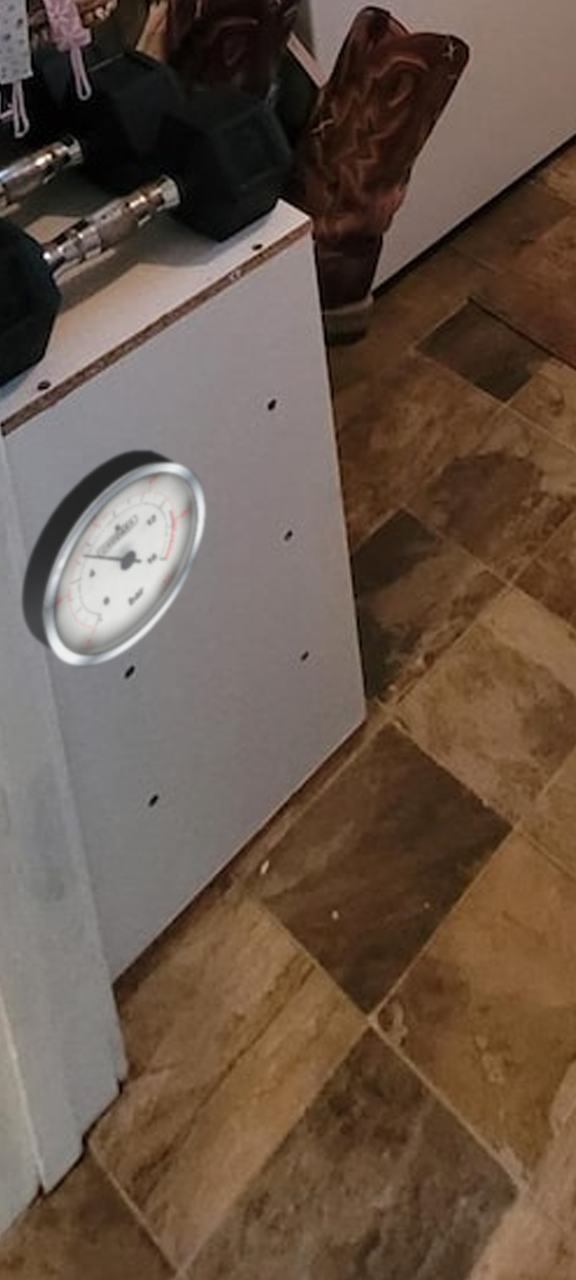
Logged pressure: 5.5 bar
